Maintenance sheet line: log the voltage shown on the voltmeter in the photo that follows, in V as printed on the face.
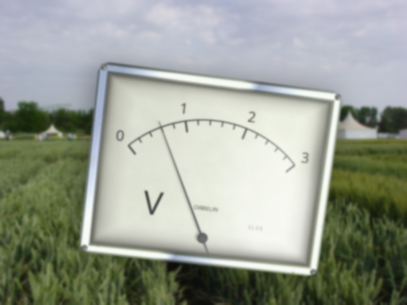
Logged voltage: 0.6 V
